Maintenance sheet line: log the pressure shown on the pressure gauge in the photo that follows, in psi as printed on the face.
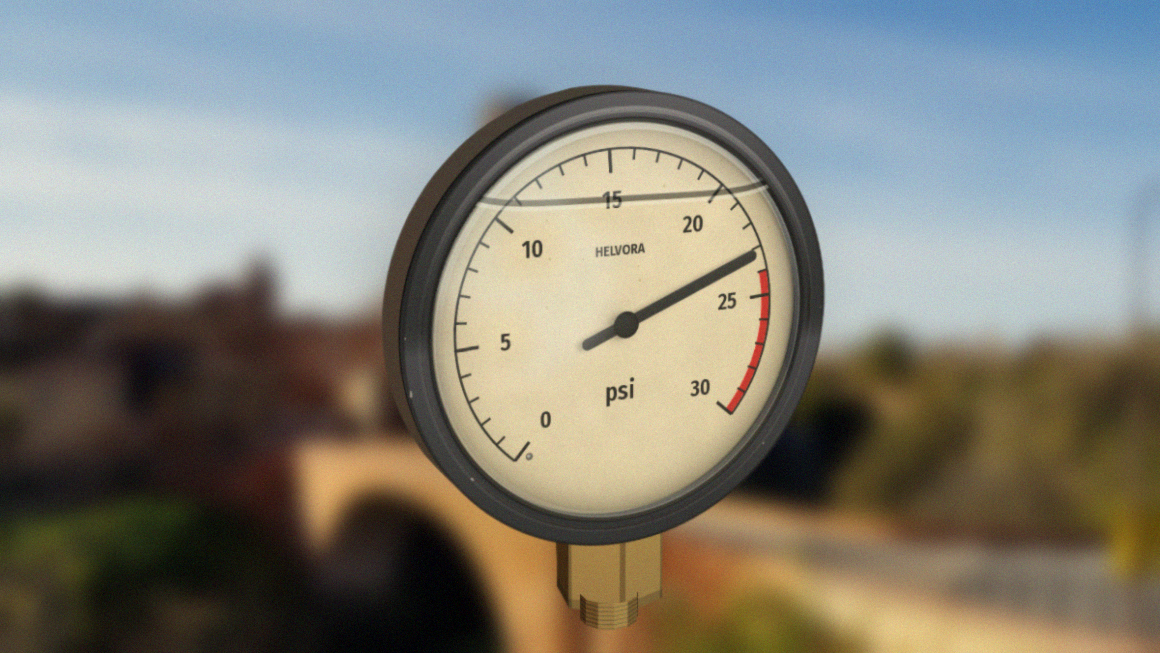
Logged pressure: 23 psi
